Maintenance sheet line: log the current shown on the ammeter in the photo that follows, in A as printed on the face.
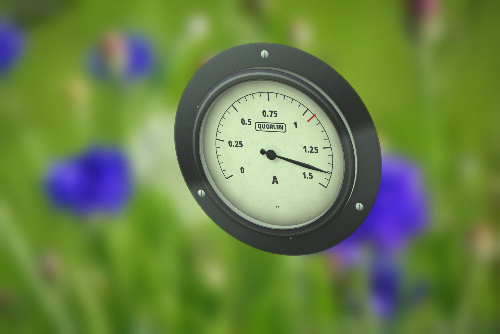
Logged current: 1.4 A
